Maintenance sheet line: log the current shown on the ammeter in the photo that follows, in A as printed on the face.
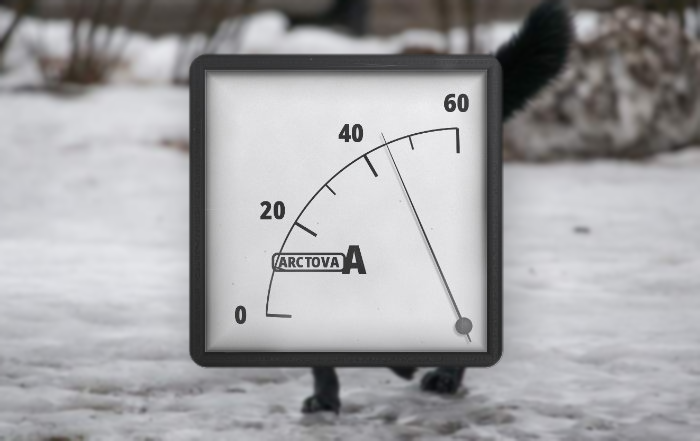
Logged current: 45 A
